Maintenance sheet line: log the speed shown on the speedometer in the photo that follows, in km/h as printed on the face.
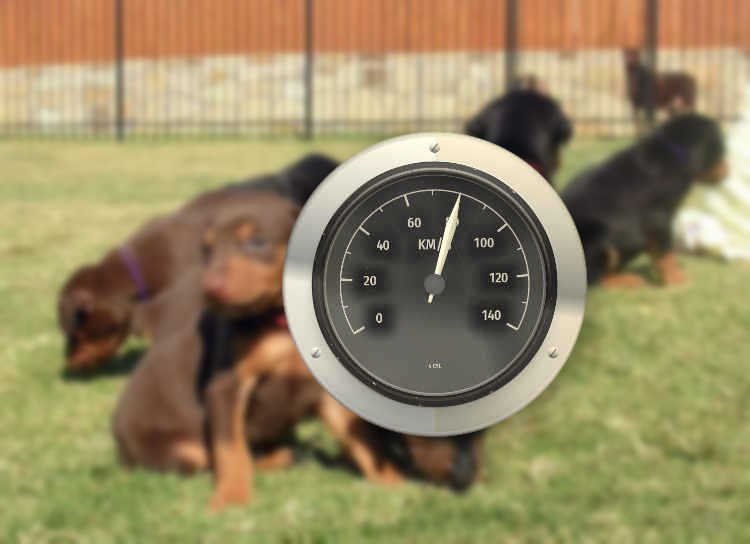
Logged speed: 80 km/h
